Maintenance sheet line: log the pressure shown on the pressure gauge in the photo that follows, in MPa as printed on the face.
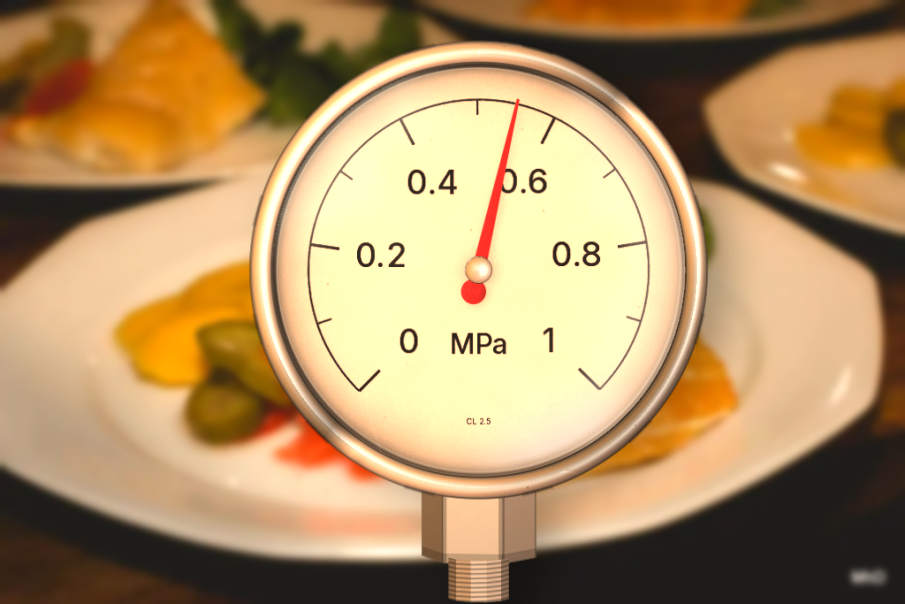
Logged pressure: 0.55 MPa
